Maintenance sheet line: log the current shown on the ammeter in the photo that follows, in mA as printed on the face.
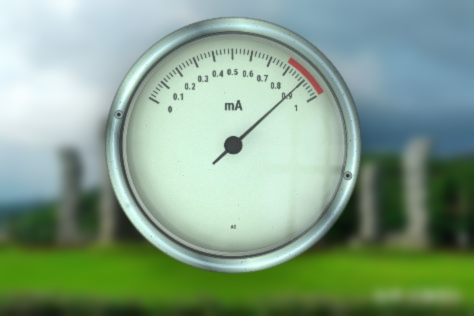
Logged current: 0.9 mA
